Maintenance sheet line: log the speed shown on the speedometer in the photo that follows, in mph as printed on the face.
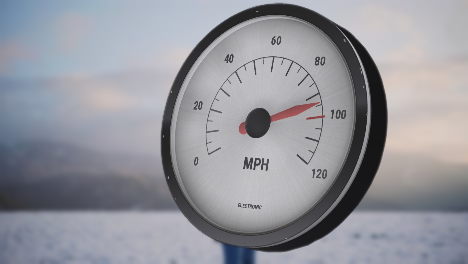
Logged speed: 95 mph
